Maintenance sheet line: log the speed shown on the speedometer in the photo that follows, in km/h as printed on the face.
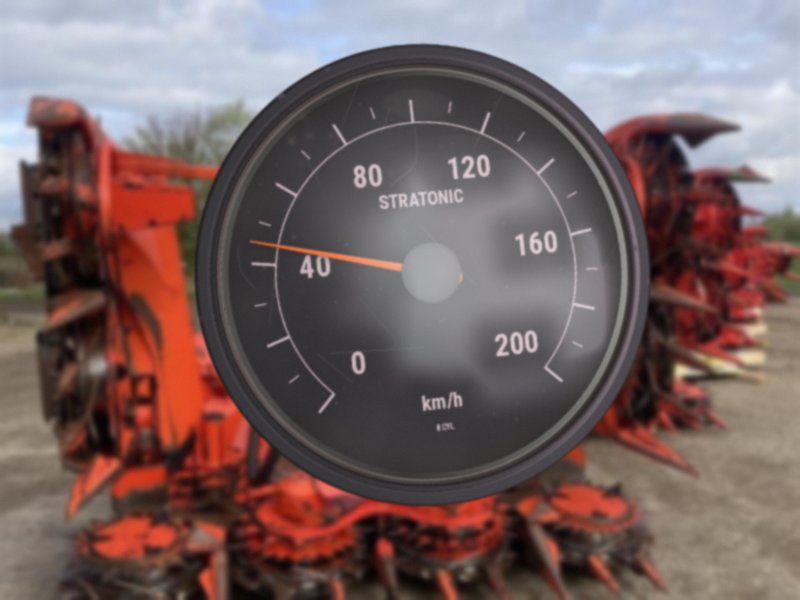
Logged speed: 45 km/h
